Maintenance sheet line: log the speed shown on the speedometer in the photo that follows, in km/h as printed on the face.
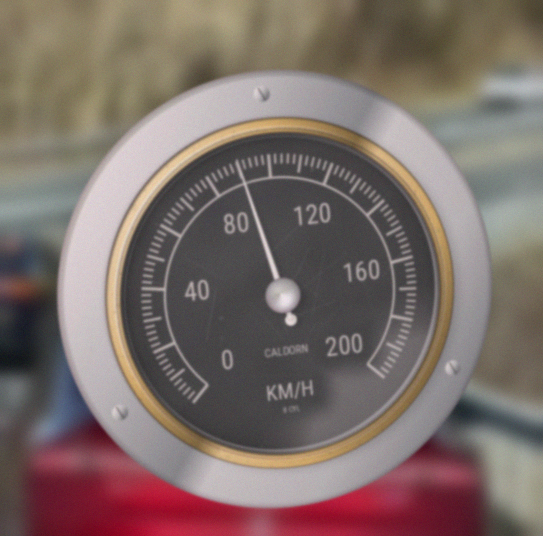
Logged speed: 90 km/h
